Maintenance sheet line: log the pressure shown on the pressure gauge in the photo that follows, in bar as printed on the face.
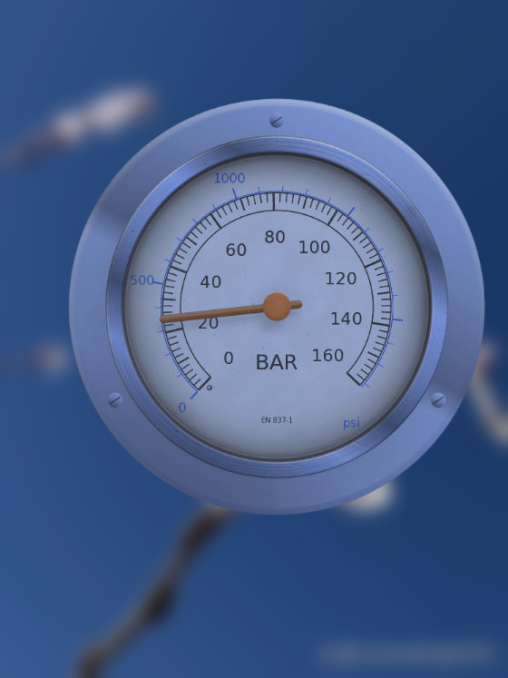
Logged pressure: 24 bar
